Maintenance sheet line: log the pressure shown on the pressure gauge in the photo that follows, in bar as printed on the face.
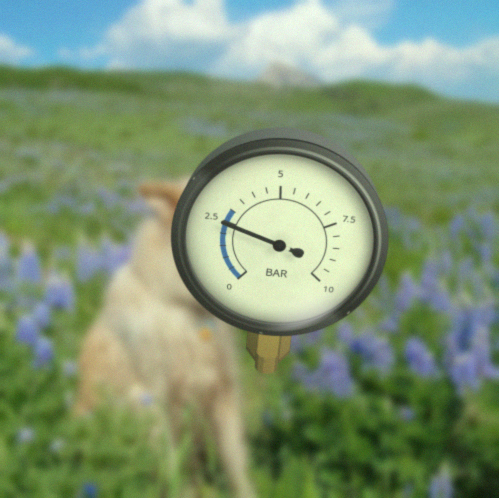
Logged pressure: 2.5 bar
